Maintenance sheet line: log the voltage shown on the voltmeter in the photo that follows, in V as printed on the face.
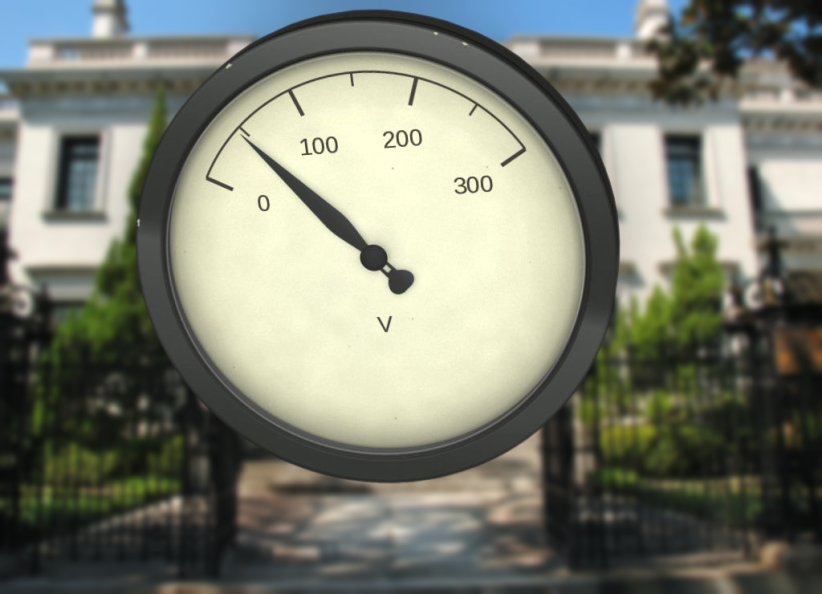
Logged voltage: 50 V
